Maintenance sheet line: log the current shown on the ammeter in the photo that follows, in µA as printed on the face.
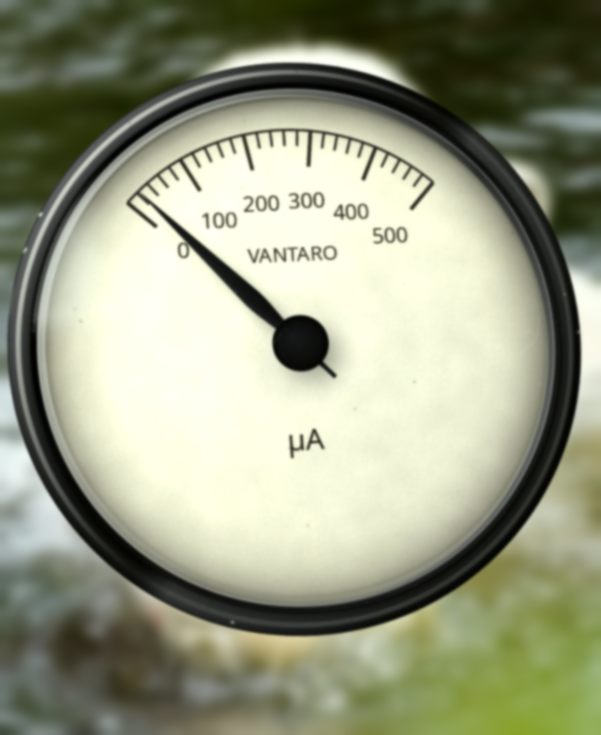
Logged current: 20 µA
